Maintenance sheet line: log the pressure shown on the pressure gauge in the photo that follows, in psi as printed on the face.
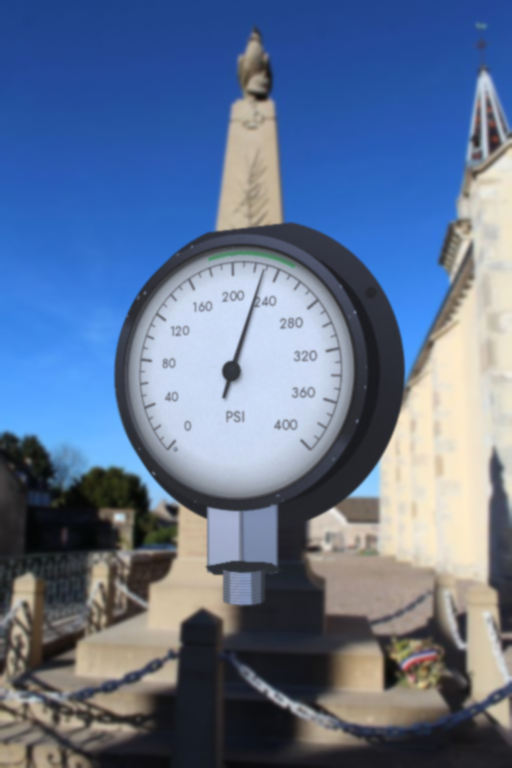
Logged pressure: 230 psi
